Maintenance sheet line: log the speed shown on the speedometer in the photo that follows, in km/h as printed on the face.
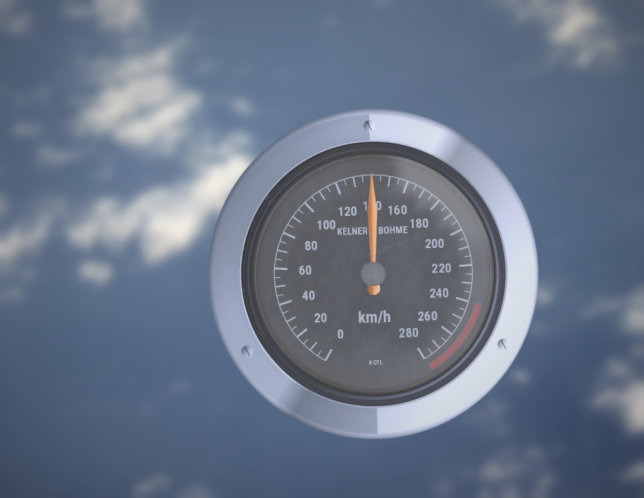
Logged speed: 140 km/h
